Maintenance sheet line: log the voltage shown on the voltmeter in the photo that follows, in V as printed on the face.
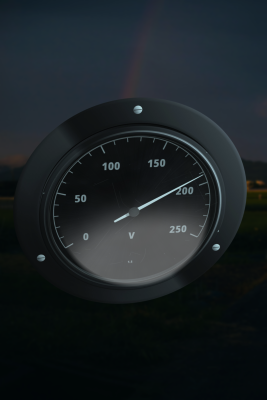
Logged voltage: 190 V
